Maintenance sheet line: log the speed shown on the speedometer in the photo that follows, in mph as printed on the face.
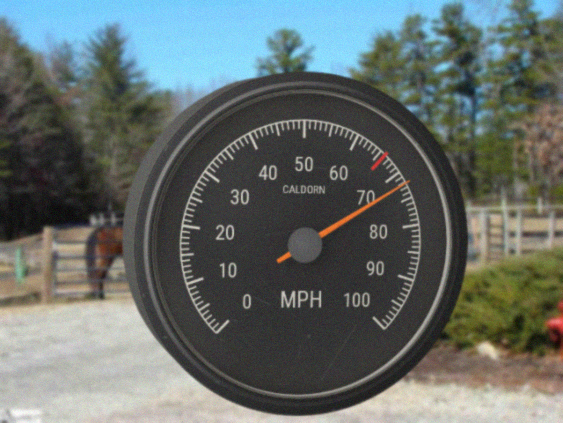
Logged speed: 72 mph
